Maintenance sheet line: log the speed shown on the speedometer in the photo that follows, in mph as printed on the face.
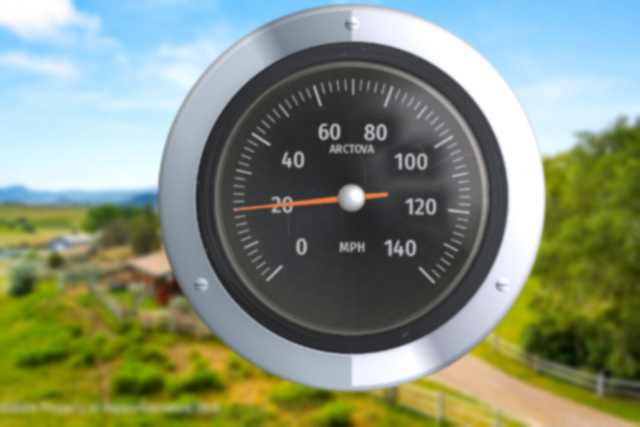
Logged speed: 20 mph
